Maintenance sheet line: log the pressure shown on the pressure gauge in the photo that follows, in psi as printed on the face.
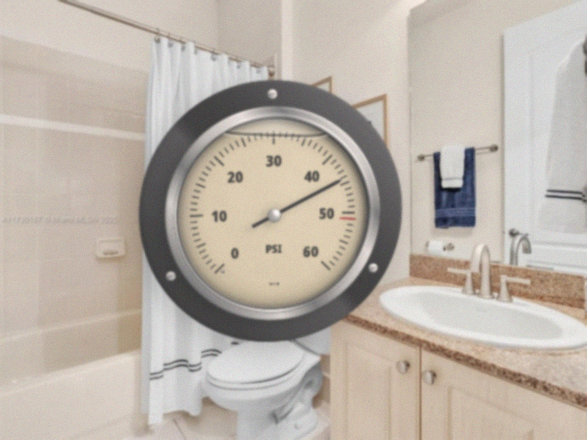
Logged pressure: 44 psi
